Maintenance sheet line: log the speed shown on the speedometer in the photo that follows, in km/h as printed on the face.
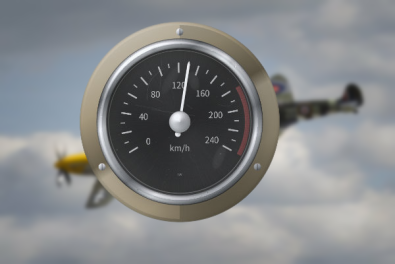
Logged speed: 130 km/h
